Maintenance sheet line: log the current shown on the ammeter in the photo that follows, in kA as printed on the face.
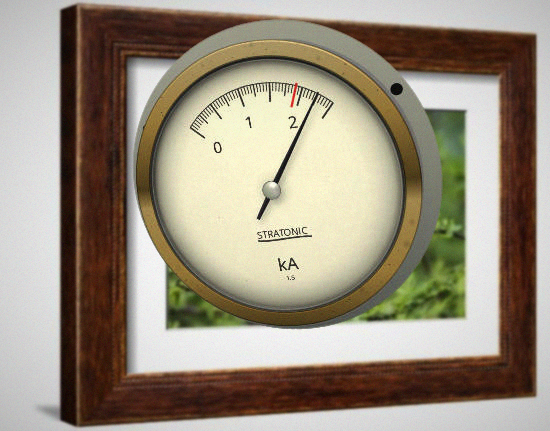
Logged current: 2.25 kA
